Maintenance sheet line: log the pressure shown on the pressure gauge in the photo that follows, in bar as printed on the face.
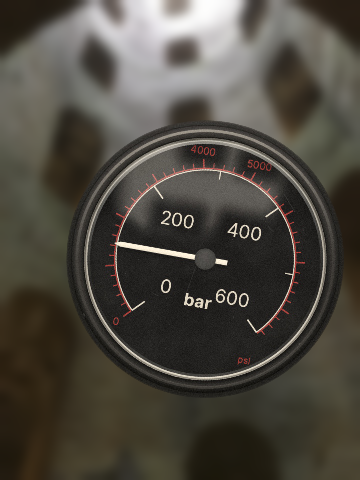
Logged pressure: 100 bar
